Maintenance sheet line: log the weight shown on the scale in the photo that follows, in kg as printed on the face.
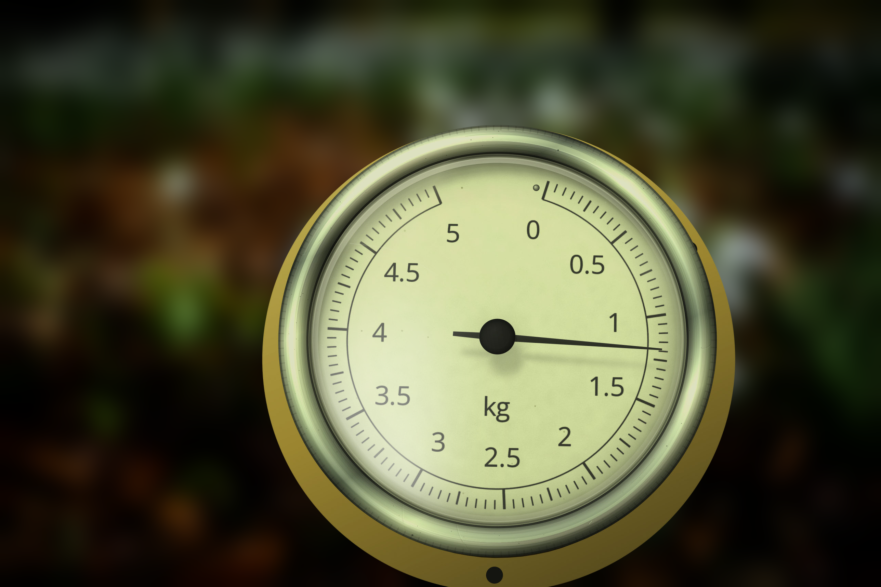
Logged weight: 1.2 kg
